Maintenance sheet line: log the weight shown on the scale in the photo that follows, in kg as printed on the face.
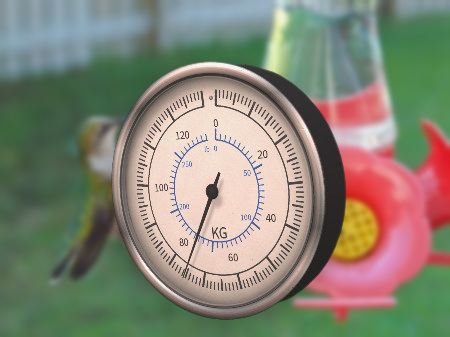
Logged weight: 75 kg
